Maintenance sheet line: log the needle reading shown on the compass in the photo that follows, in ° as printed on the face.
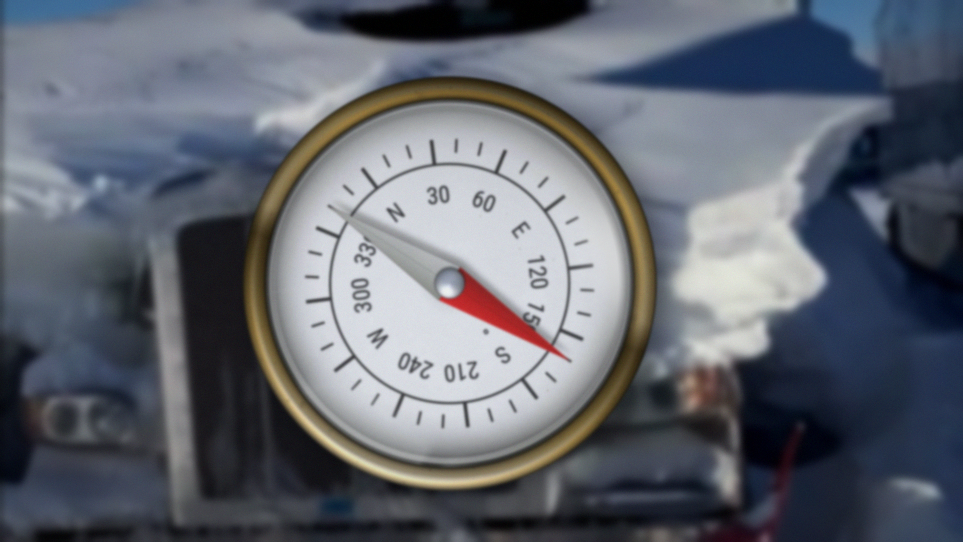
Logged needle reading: 160 °
